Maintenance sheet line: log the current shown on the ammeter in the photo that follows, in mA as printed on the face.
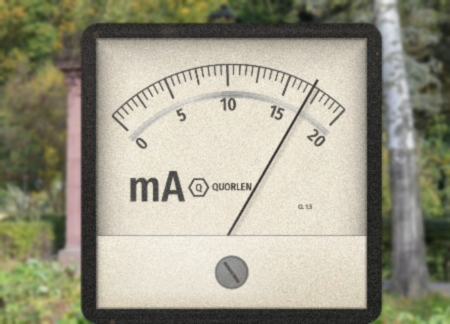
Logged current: 17 mA
